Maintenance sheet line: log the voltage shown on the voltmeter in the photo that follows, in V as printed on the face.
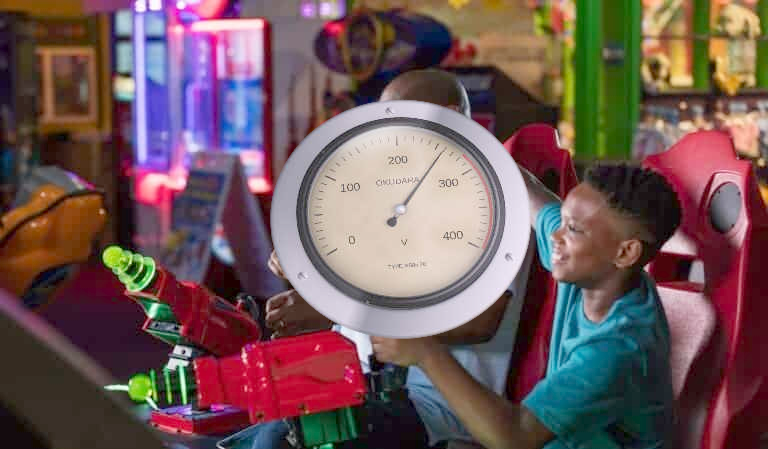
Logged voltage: 260 V
